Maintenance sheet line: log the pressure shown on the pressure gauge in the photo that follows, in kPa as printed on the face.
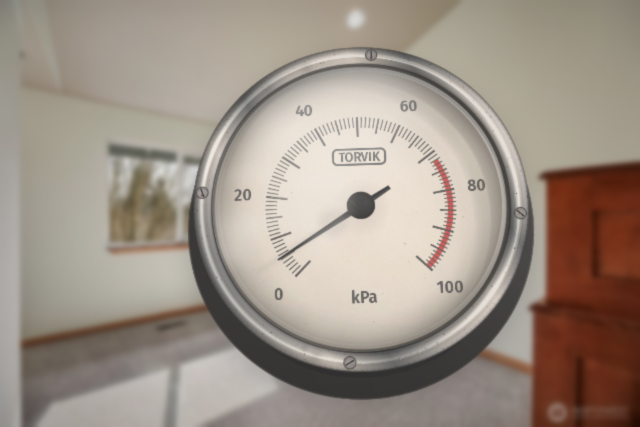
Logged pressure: 5 kPa
